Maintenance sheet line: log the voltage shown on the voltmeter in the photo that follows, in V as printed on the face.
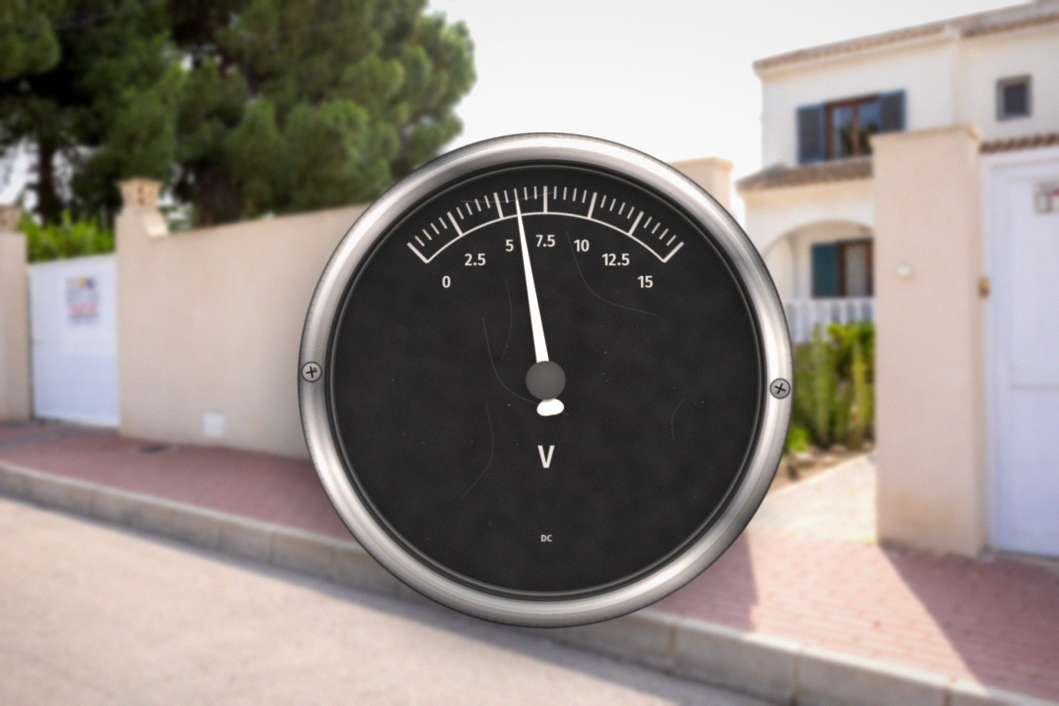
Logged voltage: 6 V
